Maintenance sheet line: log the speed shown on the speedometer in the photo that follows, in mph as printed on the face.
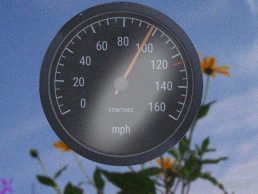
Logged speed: 97.5 mph
